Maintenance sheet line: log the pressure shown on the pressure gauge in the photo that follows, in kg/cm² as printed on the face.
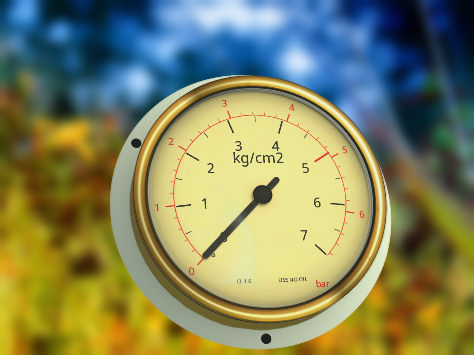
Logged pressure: 0 kg/cm²
